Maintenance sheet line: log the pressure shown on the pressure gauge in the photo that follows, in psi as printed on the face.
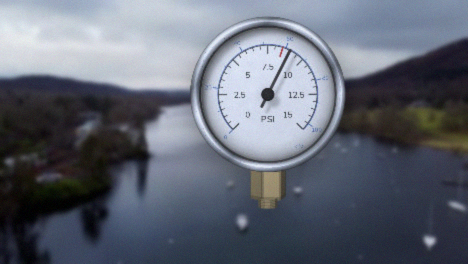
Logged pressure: 9 psi
